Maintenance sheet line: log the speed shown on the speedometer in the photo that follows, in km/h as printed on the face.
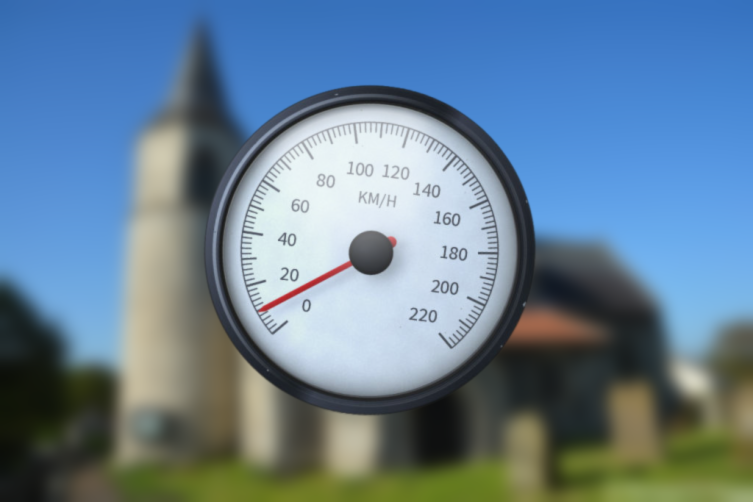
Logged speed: 10 km/h
